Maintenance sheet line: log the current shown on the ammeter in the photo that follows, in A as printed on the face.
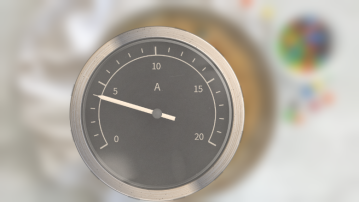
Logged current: 4 A
